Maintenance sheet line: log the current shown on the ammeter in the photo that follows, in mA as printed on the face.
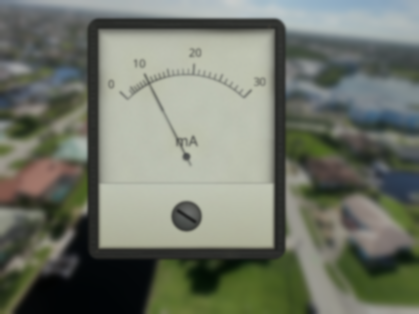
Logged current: 10 mA
